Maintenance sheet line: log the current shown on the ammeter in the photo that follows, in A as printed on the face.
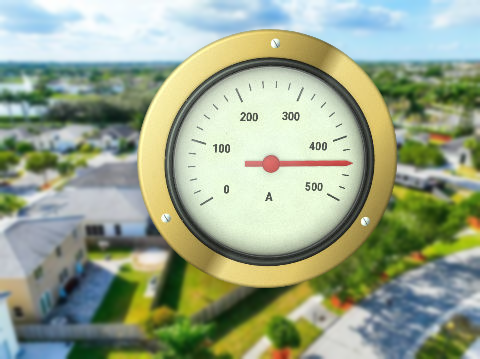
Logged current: 440 A
